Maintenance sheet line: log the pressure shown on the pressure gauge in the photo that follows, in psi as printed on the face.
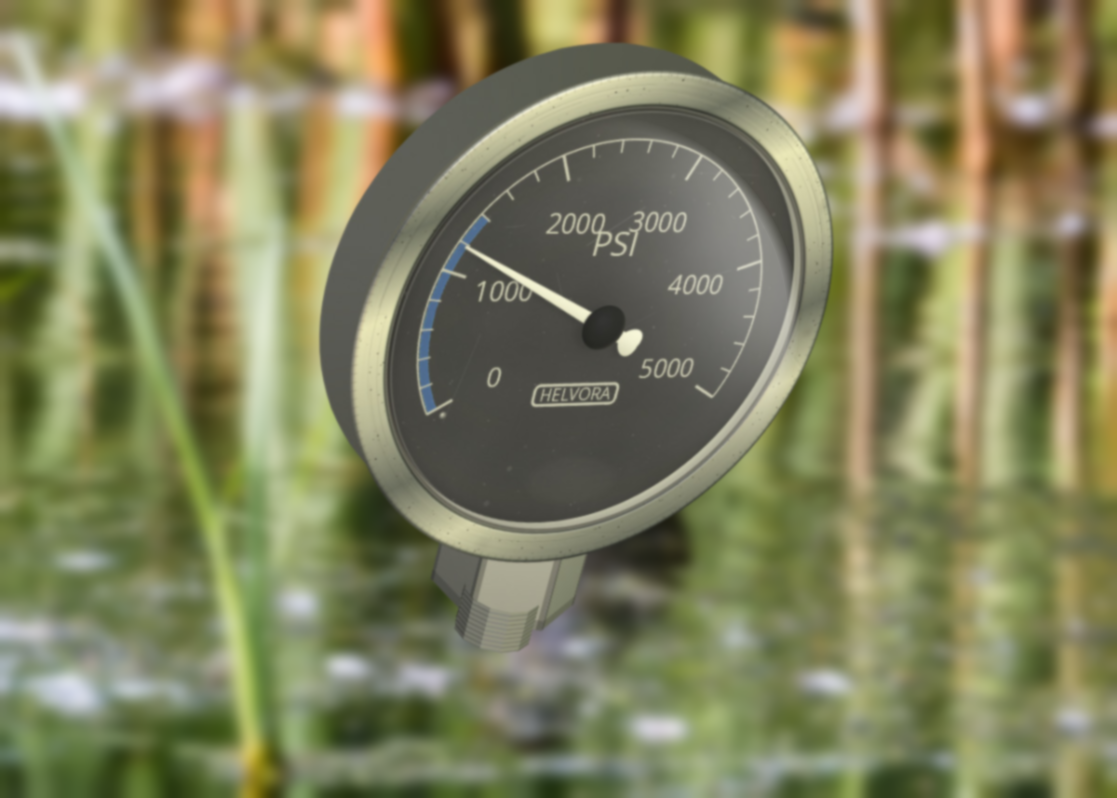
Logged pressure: 1200 psi
